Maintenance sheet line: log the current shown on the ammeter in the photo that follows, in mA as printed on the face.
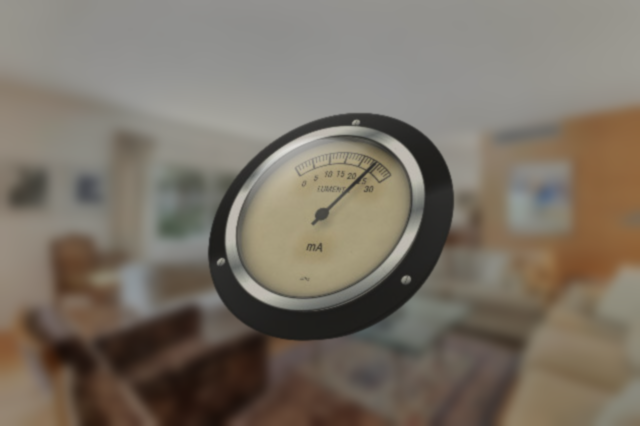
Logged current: 25 mA
